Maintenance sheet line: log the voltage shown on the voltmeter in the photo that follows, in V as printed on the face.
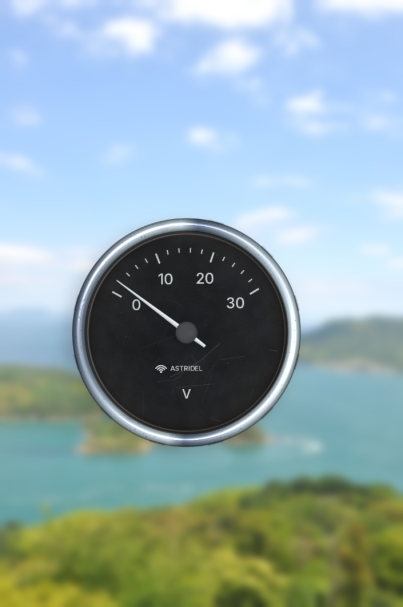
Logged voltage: 2 V
